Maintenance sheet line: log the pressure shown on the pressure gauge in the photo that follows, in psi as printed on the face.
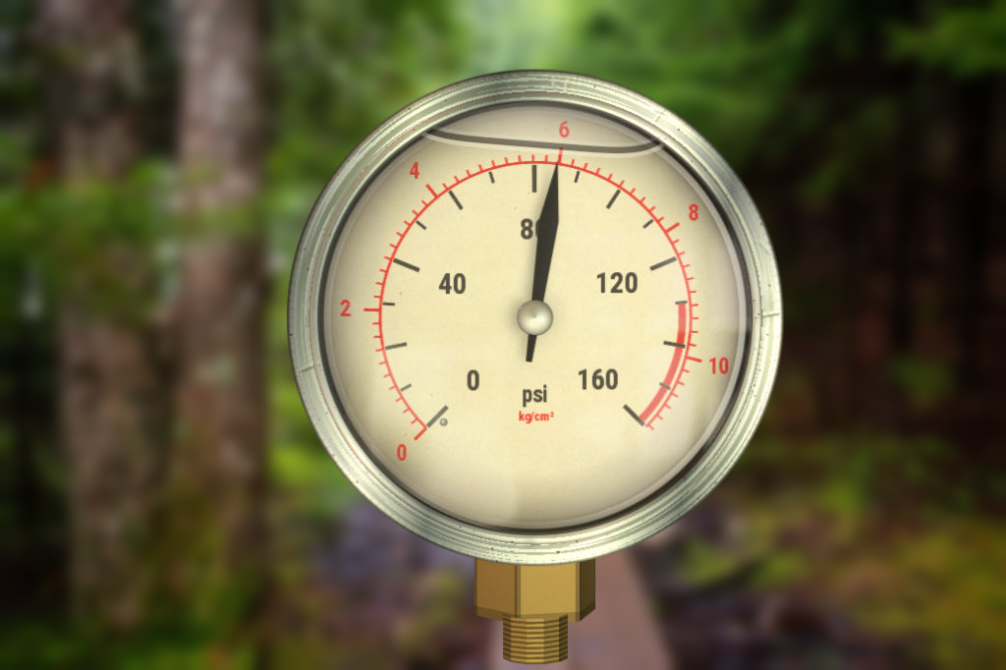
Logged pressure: 85 psi
